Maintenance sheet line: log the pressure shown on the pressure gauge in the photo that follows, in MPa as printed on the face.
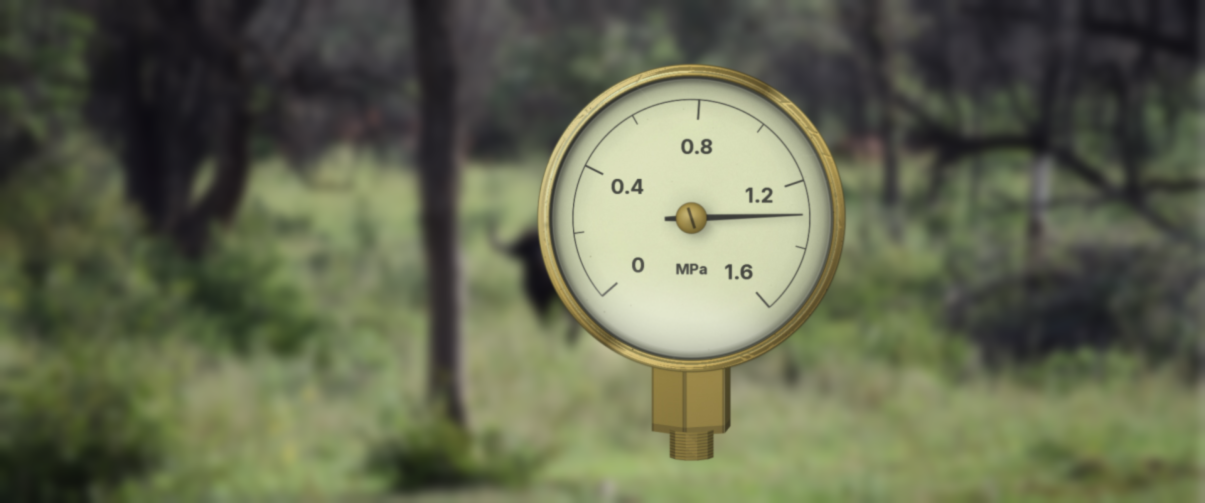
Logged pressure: 1.3 MPa
